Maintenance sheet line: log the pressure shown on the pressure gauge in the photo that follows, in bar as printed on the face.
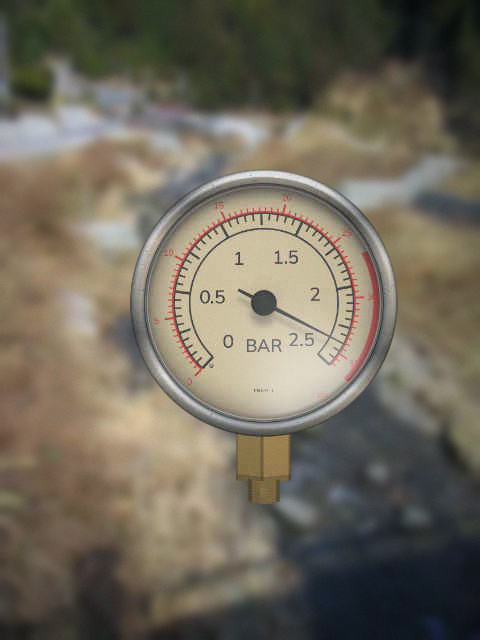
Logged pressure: 2.35 bar
